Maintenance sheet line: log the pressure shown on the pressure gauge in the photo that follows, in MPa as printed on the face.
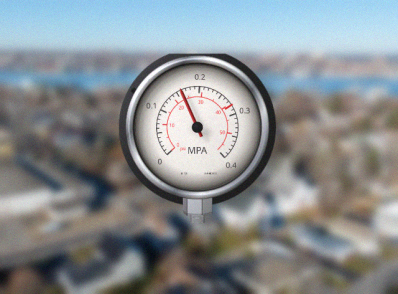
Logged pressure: 0.16 MPa
